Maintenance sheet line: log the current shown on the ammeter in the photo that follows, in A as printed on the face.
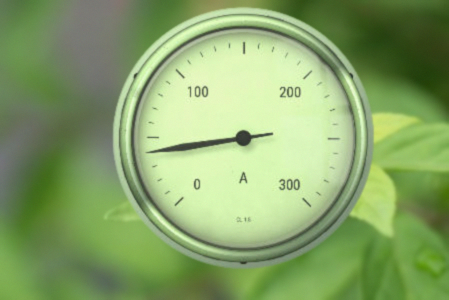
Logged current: 40 A
